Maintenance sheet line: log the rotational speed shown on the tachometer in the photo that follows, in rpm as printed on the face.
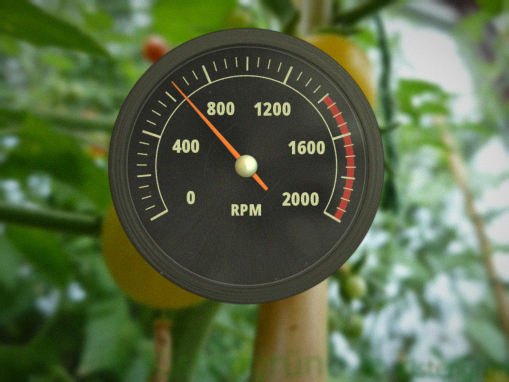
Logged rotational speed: 650 rpm
